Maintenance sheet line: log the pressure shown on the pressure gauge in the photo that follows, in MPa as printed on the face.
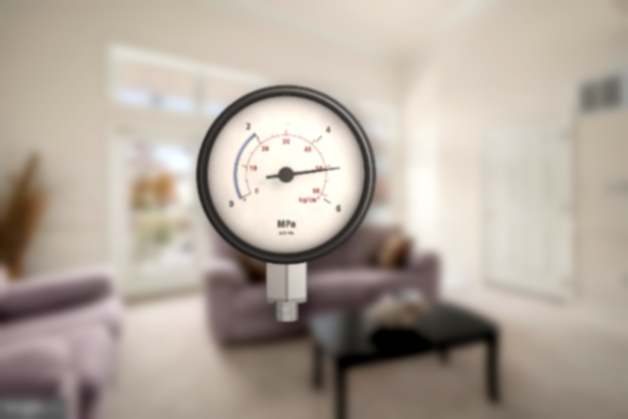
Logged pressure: 5 MPa
